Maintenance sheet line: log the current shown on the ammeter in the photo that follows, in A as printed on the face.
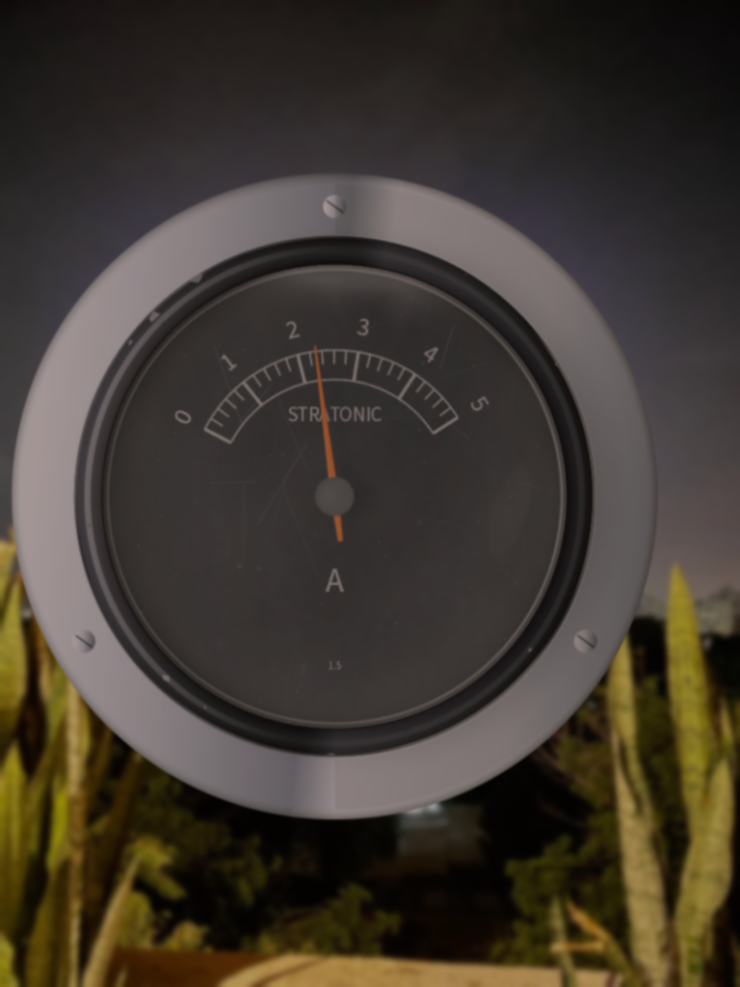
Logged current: 2.3 A
